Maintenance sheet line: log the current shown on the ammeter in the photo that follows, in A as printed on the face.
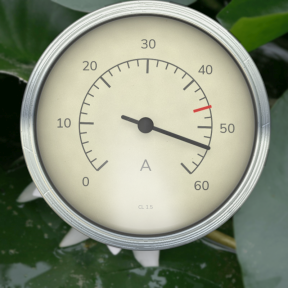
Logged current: 54 A
